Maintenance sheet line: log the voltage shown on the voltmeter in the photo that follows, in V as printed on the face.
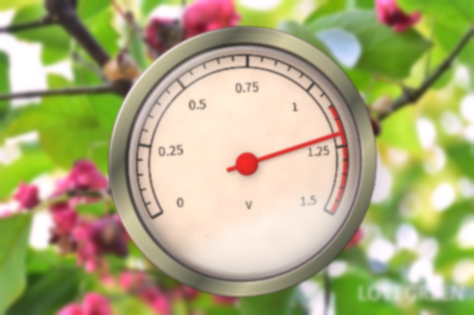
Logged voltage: 1.2 V
